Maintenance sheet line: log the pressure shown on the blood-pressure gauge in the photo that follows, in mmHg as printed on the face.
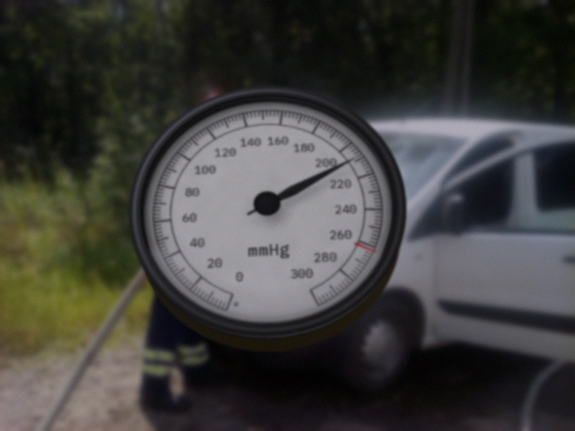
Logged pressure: 210 mmHg
